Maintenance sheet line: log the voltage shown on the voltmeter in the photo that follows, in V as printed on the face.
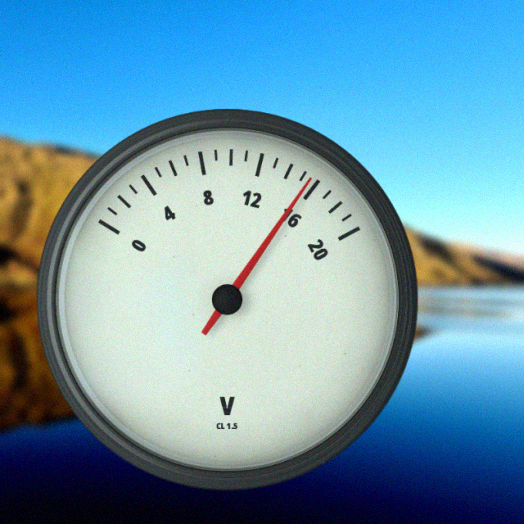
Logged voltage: 15.5 V
